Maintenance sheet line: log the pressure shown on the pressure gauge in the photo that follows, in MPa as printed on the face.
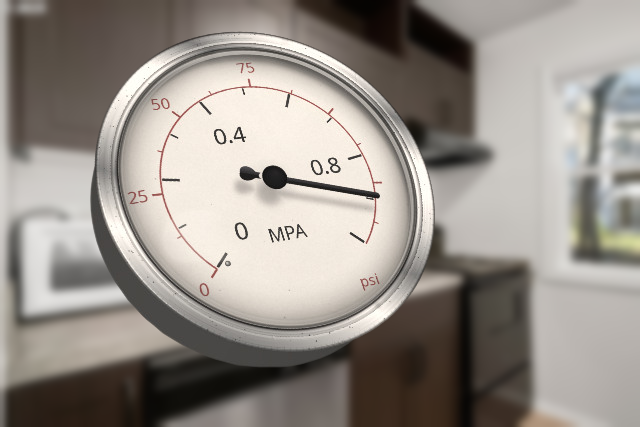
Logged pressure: 0.9 MPa
